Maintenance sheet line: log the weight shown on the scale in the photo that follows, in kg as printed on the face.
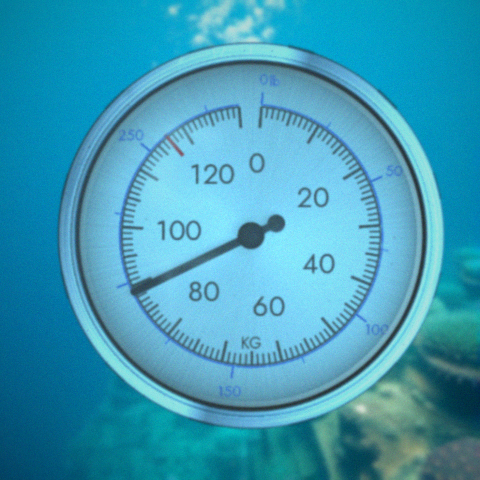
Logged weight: 89 kg
